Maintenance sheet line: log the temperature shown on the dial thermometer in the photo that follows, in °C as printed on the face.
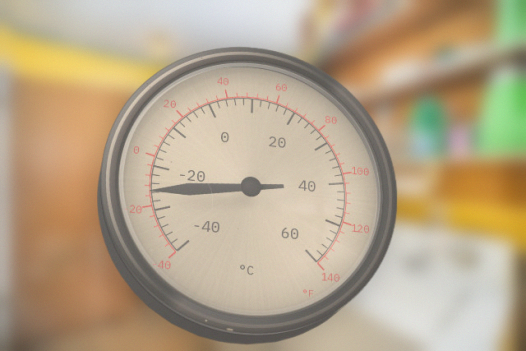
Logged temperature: -26 °C
